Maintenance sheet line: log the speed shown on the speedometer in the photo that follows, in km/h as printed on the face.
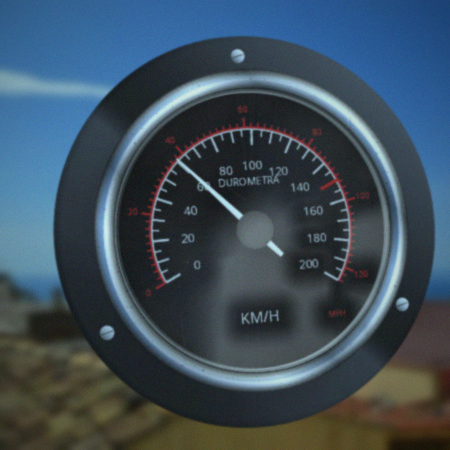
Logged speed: 60 km/h
